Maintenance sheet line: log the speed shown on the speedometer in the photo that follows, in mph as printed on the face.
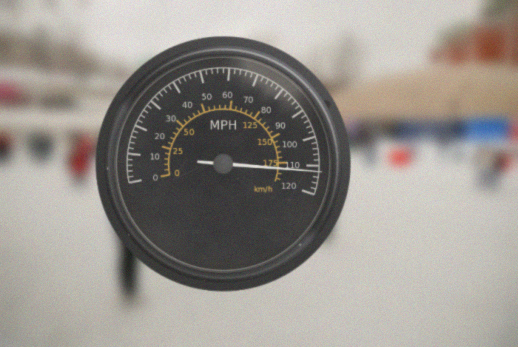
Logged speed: 112 mph
